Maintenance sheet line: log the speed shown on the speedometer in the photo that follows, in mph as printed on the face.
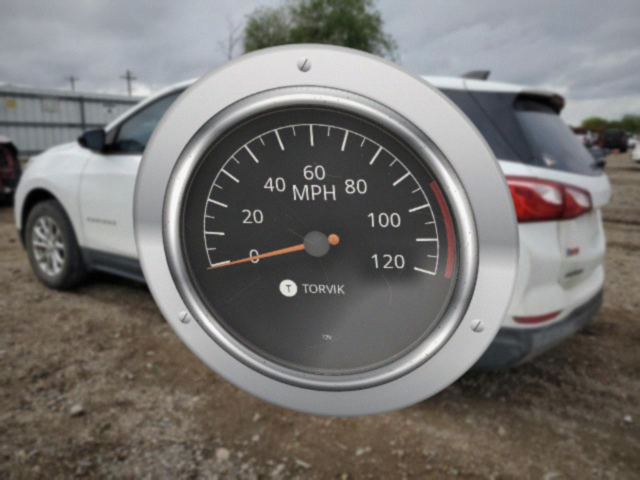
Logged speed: 0 mph
